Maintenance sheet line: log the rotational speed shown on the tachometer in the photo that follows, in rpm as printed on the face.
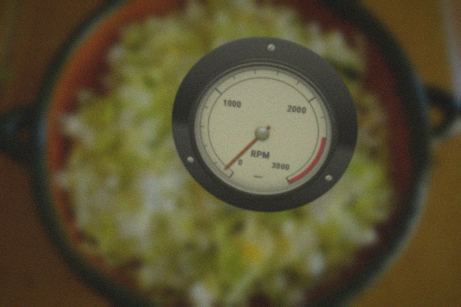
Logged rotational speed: 100 rpm
